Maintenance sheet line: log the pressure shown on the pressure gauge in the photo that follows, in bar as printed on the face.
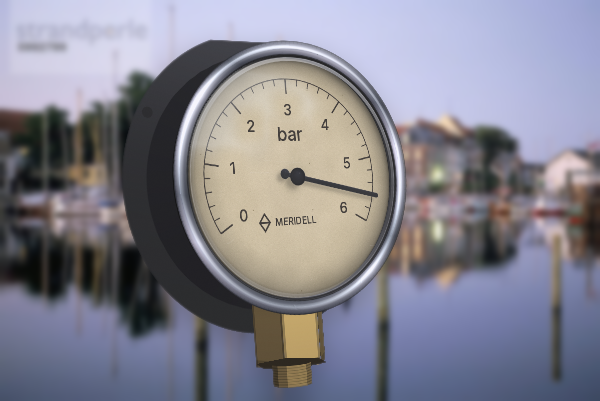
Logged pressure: 5.6 bar
